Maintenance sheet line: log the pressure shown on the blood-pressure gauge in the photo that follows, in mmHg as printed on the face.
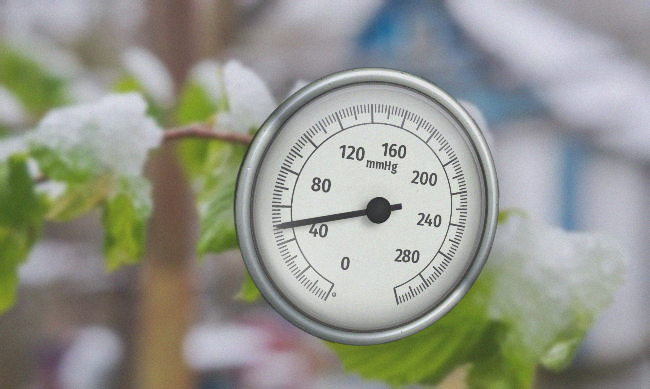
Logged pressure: 50 mmHg
